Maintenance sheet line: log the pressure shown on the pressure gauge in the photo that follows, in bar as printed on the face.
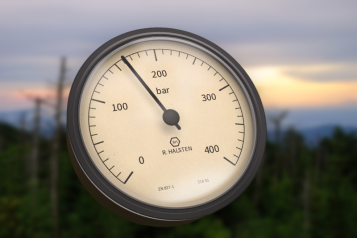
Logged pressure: 160 bar
